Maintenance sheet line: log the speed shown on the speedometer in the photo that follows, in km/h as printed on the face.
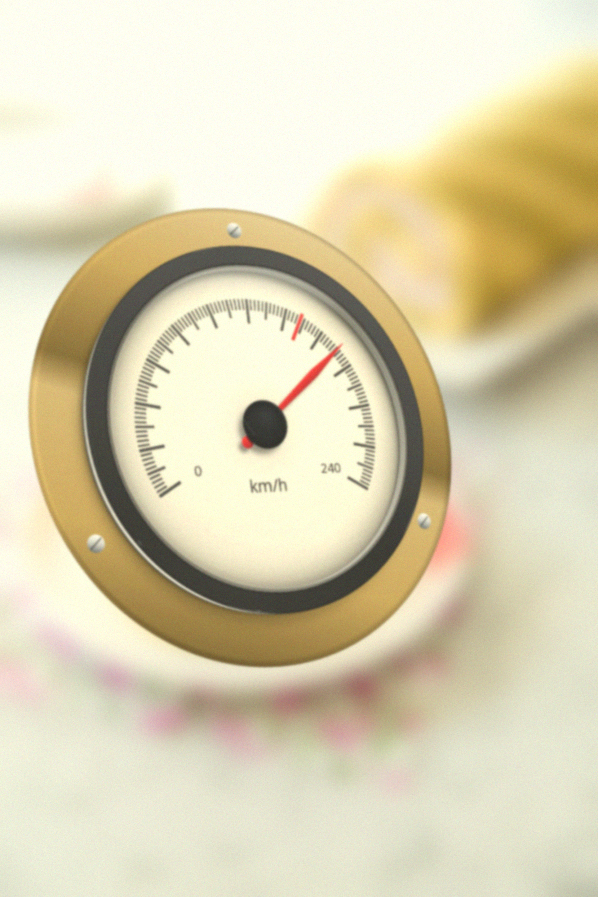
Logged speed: 170 km/h
